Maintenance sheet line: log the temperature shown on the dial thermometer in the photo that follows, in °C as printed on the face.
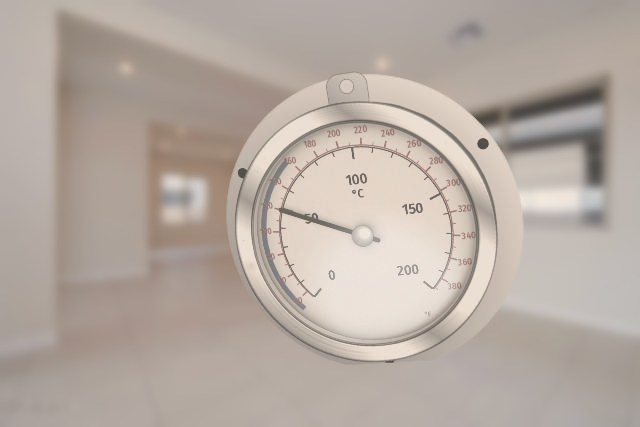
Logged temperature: 50 °C
